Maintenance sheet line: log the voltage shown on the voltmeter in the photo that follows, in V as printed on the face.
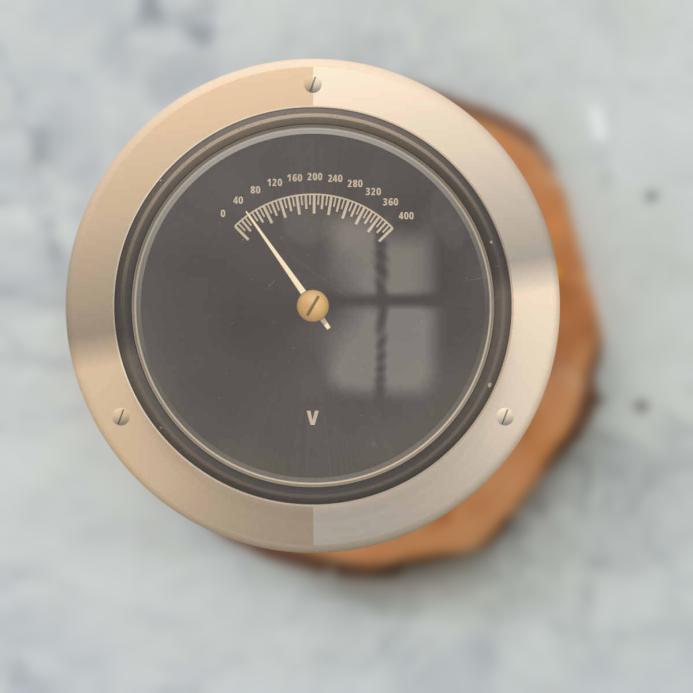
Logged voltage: 40 V
